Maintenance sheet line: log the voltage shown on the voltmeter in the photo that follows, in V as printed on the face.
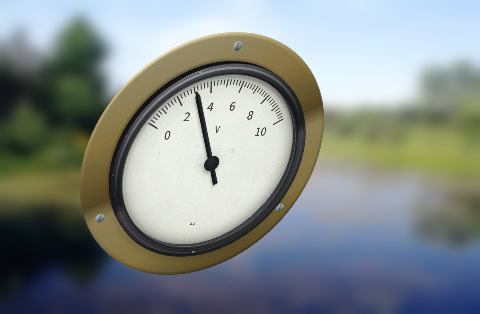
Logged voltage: 3 V
